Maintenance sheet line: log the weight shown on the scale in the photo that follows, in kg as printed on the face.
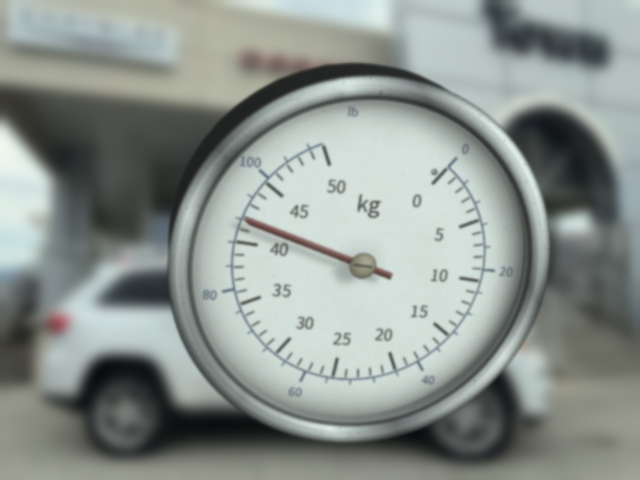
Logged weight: 42 kg
